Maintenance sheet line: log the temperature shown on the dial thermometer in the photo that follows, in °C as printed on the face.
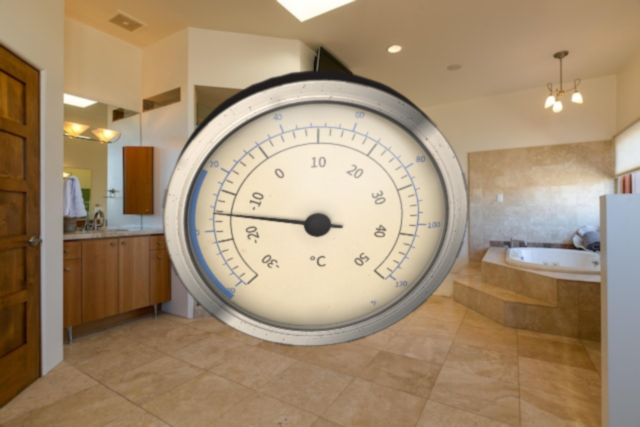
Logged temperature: -14 °C
